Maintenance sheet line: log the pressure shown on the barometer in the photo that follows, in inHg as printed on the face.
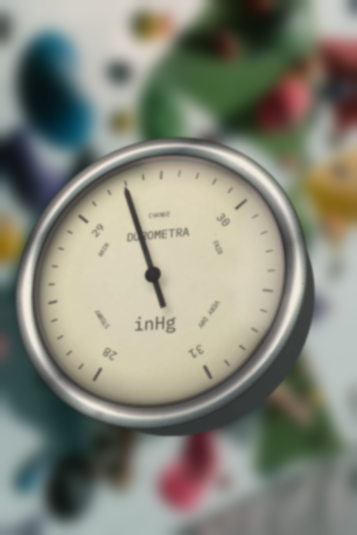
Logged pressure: 29.3 inHg
